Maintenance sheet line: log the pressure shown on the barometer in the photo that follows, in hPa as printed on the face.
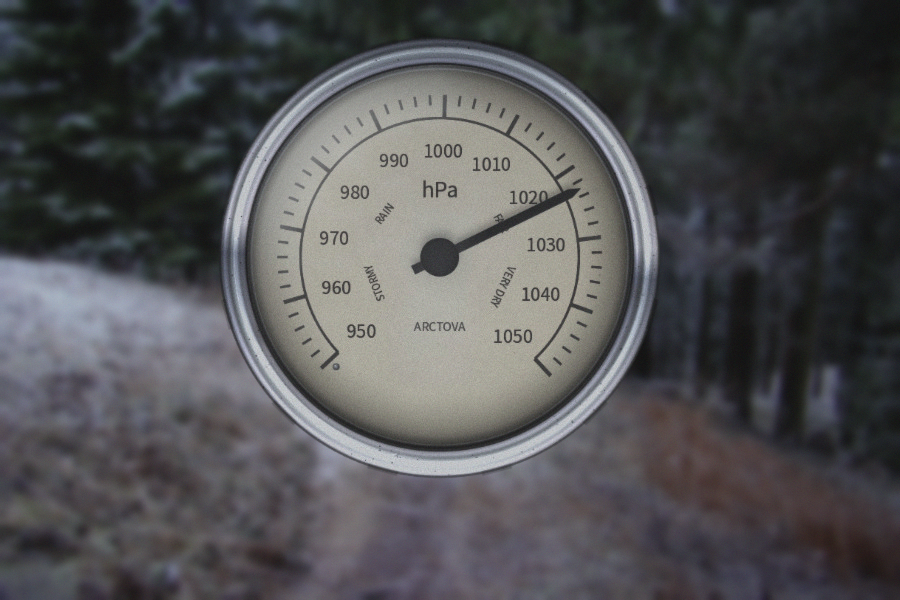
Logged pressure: 1023 hPa
